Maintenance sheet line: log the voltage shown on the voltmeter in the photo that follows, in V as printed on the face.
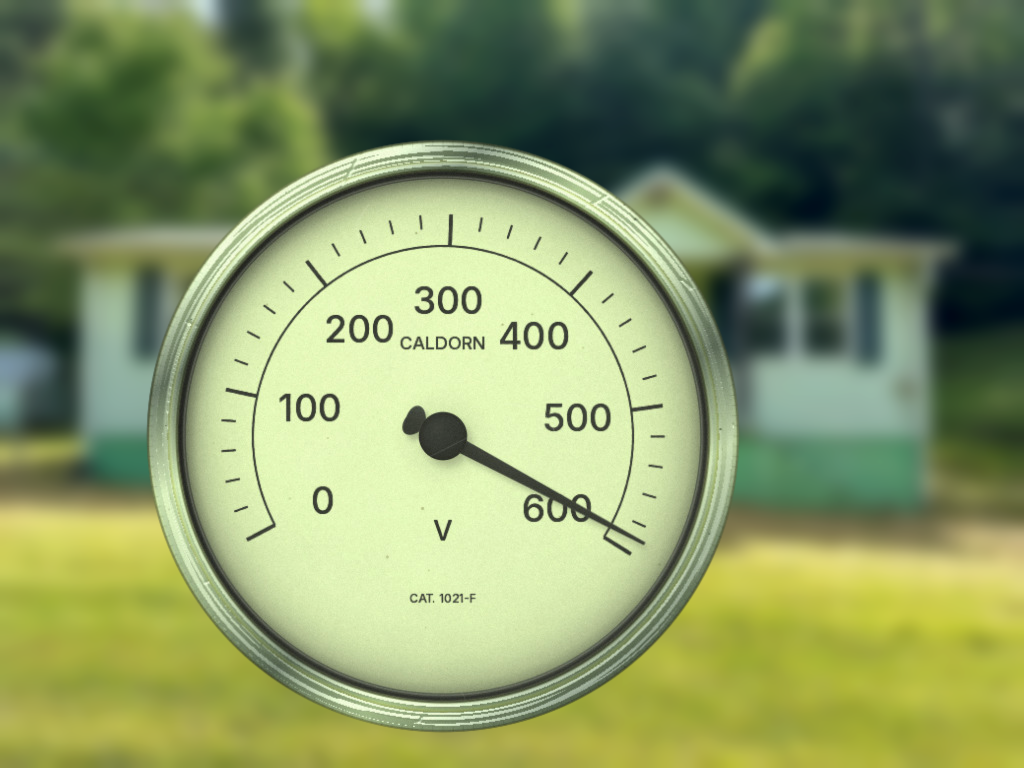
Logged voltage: 590 V
